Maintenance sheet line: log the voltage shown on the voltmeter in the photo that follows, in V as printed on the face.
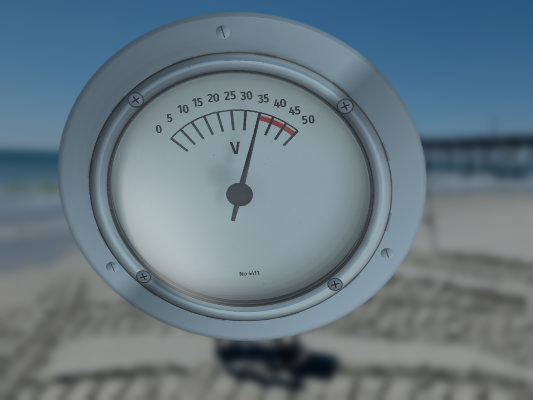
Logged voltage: 35 V
